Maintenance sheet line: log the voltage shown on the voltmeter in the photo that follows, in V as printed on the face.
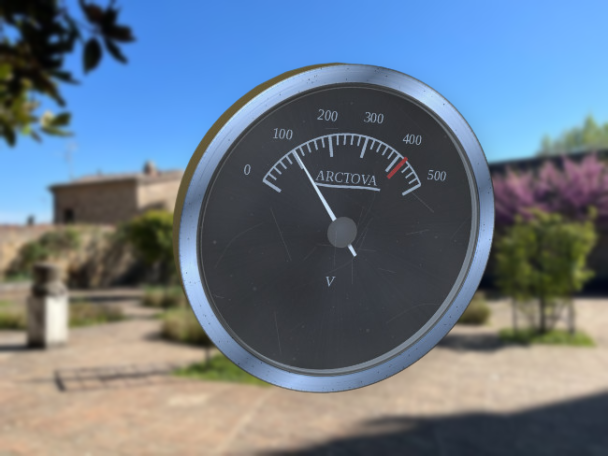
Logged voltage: 100 V
